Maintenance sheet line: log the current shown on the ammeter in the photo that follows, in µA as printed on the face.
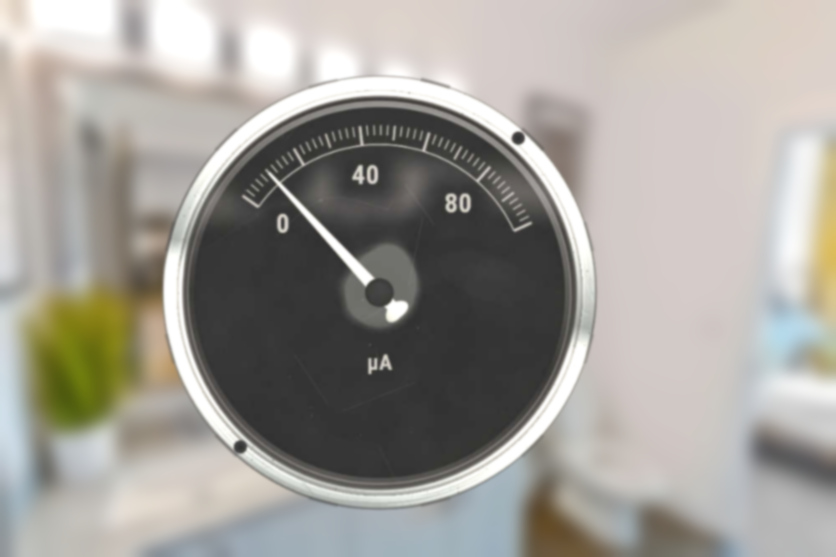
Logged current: 10 µA
